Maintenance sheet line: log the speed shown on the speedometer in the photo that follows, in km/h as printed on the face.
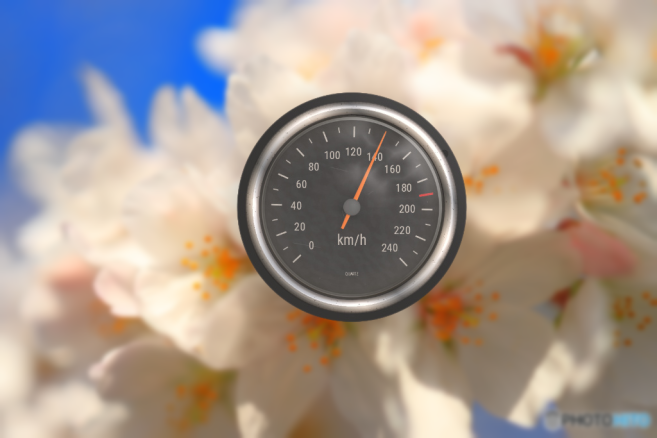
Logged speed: 140 km/h
